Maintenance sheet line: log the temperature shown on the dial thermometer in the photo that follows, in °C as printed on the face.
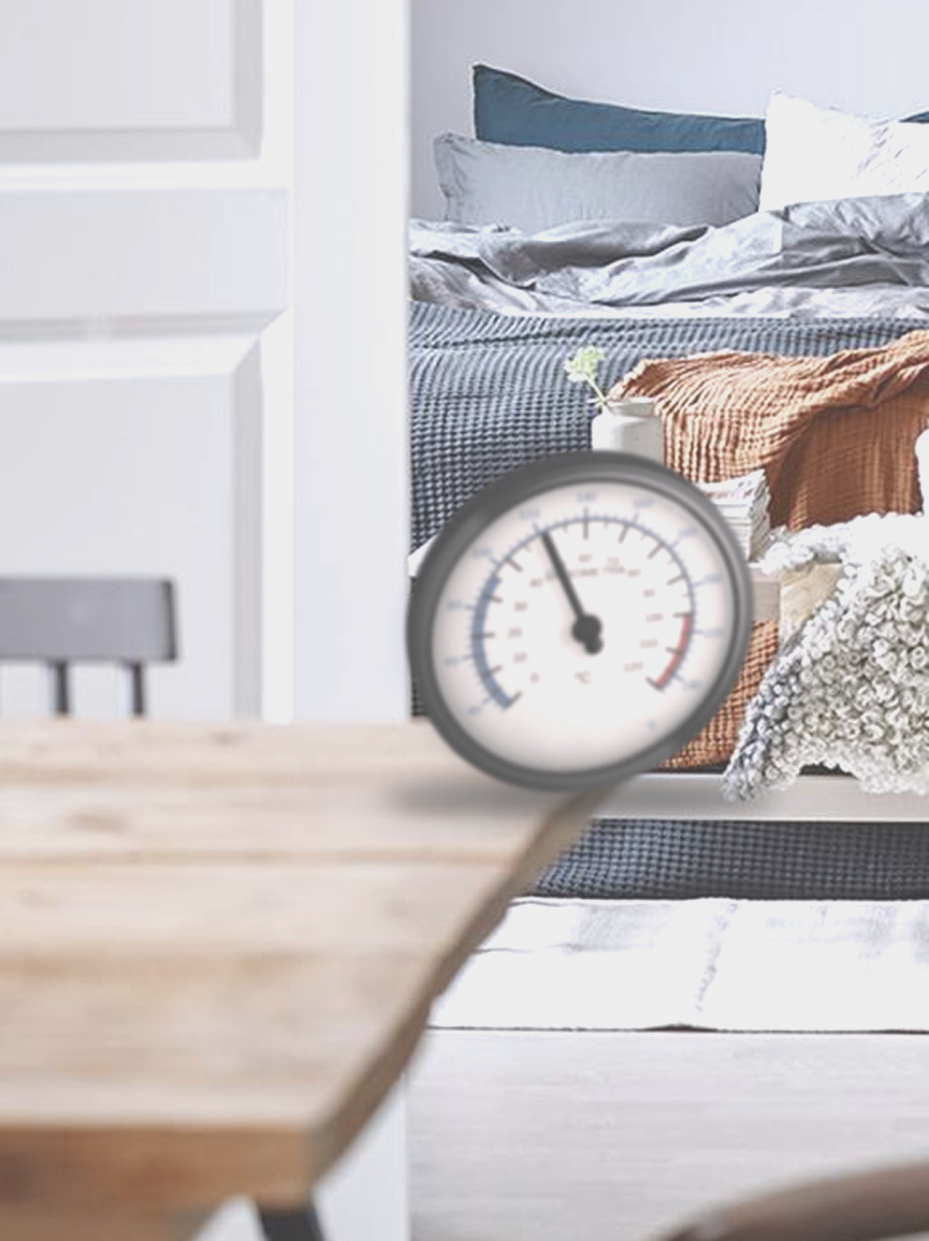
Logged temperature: 50 °C
